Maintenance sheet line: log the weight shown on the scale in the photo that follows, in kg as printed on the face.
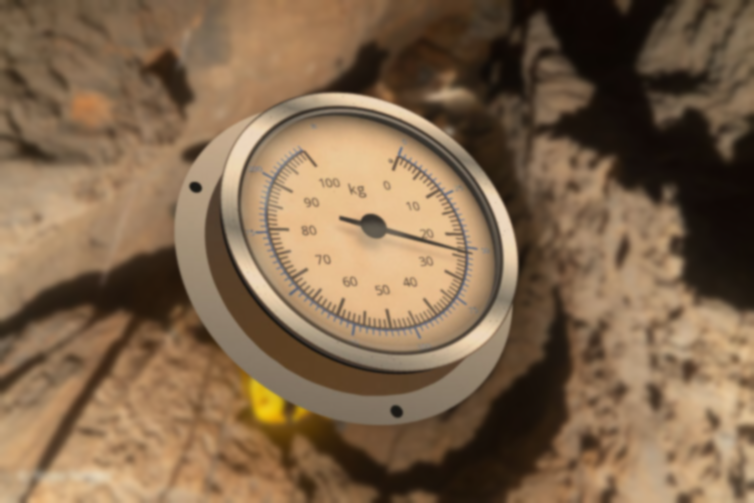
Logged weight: 25 kg
